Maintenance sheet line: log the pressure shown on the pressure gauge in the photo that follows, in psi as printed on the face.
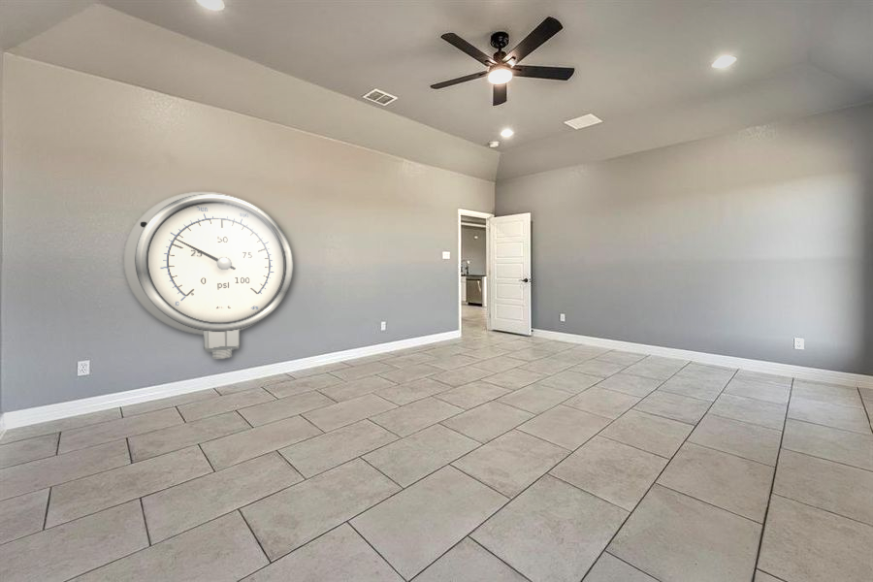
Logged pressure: 27.5 psi
